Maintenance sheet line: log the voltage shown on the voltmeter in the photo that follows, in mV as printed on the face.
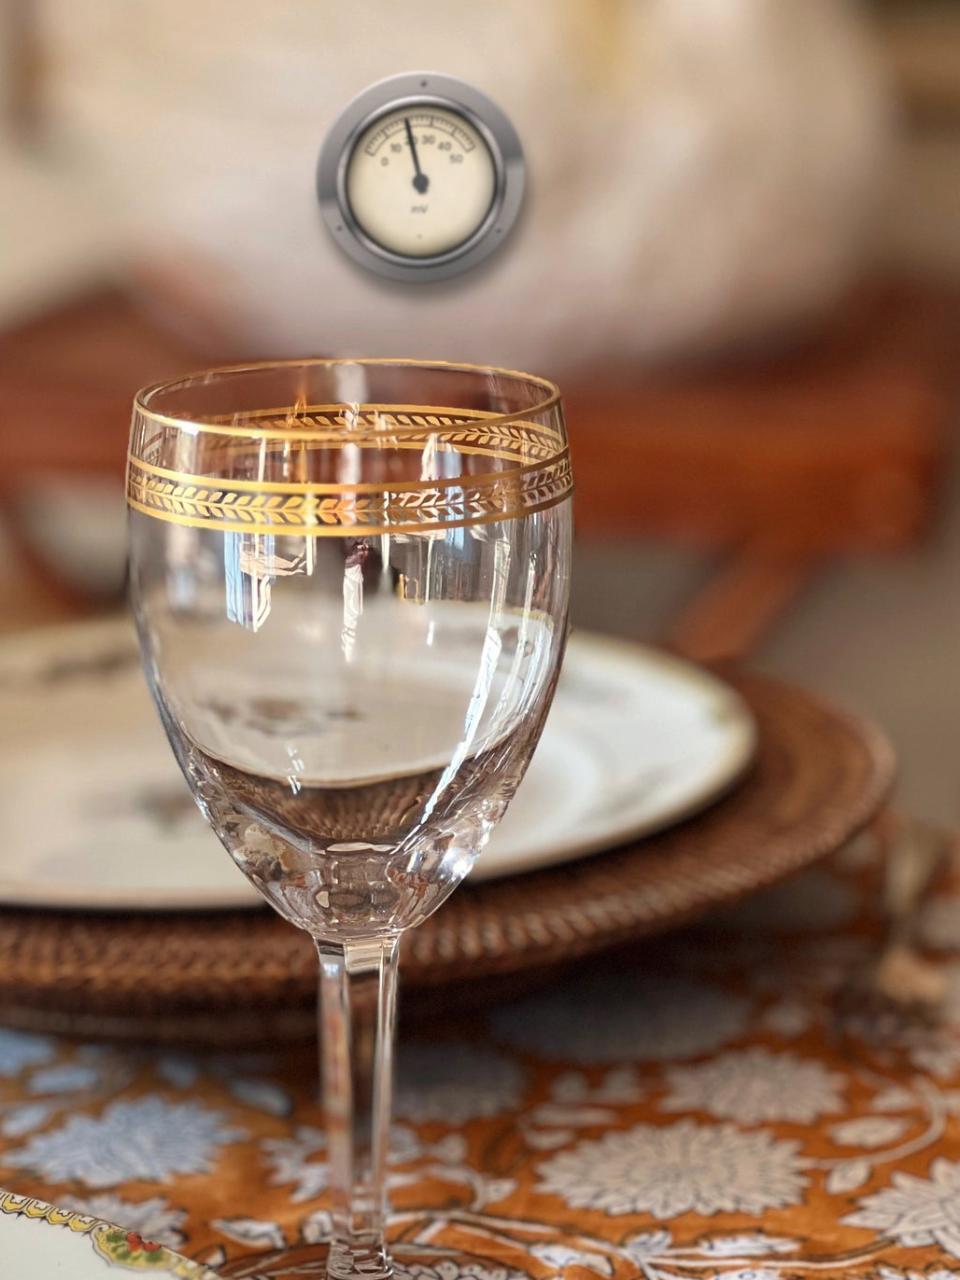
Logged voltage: 20 mV
